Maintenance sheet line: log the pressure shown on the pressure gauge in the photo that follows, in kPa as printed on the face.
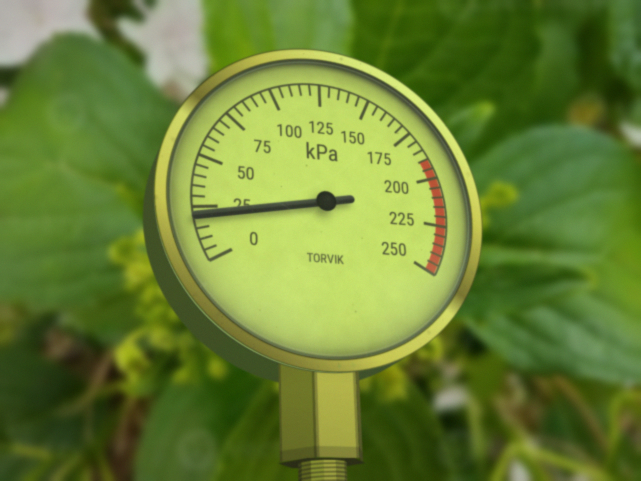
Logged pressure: 20 kPa
